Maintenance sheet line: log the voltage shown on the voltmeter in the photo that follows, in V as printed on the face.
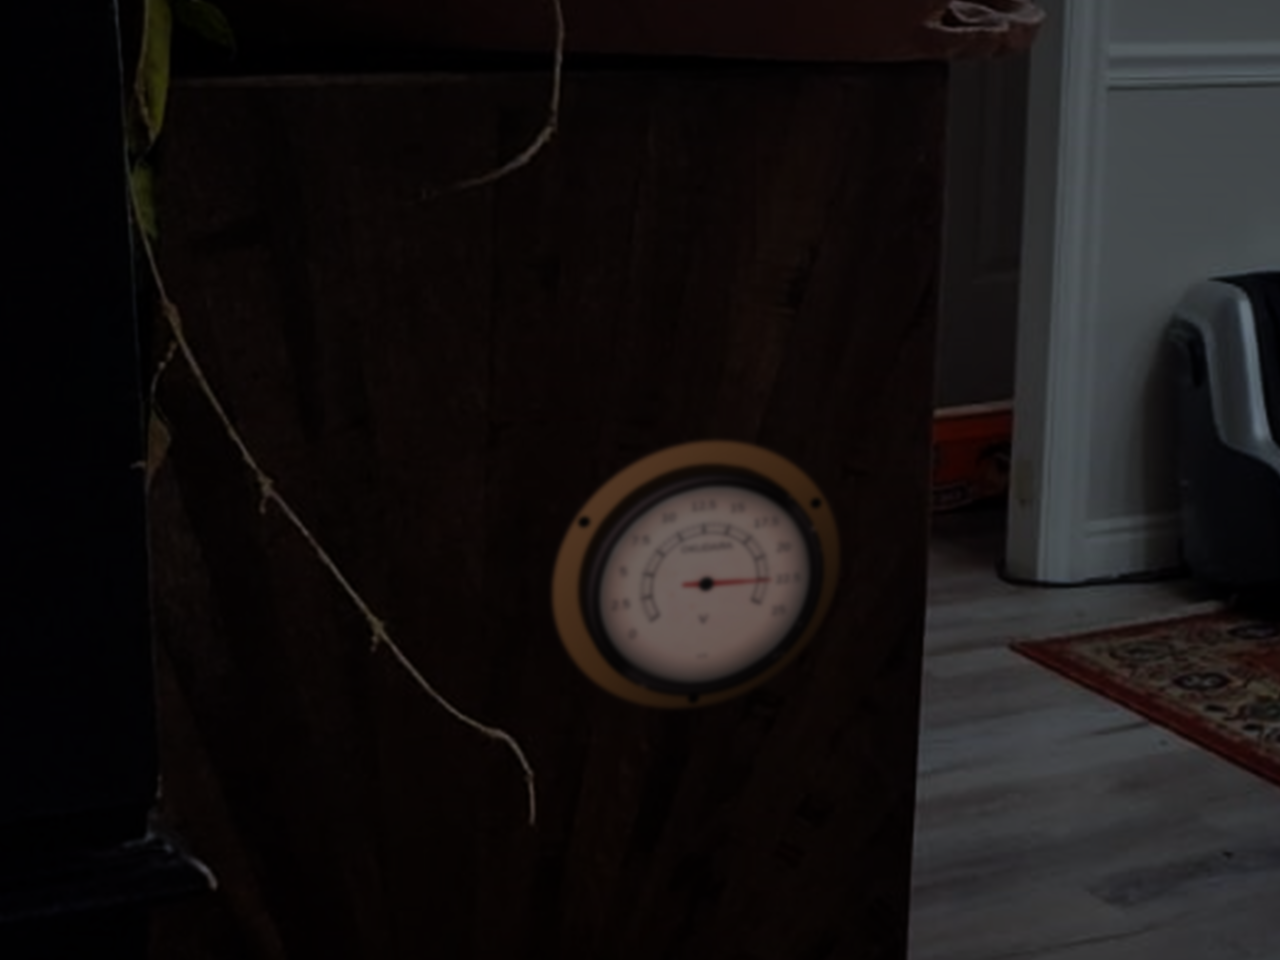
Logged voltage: 22.5 V
